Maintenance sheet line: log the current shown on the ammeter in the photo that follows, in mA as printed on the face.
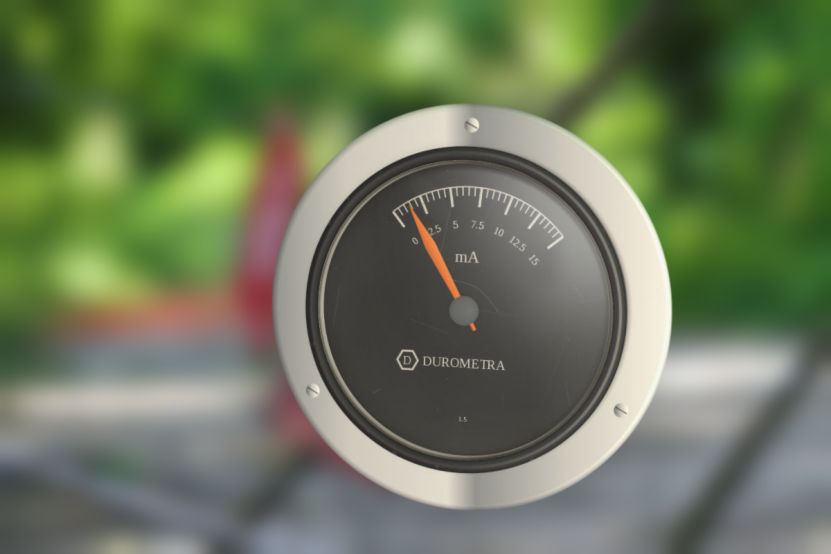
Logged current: 1.5 mA
